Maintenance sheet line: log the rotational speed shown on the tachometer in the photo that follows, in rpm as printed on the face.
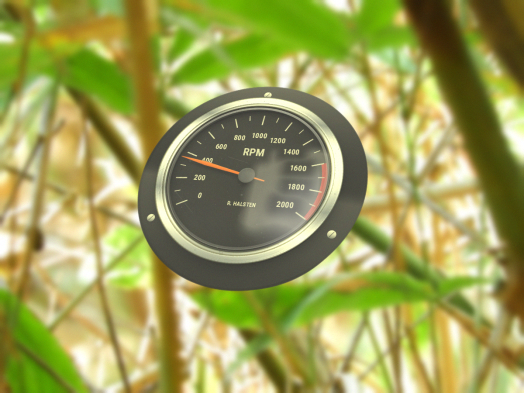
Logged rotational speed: 350 rpm
